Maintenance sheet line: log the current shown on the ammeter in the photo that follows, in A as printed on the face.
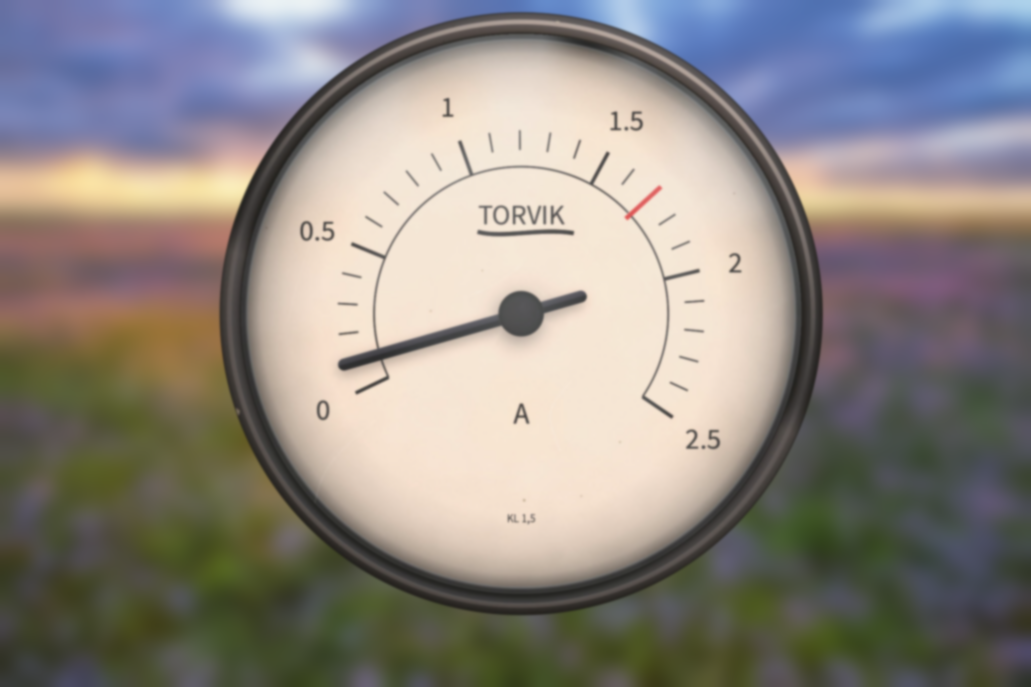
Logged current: 0.1 A
